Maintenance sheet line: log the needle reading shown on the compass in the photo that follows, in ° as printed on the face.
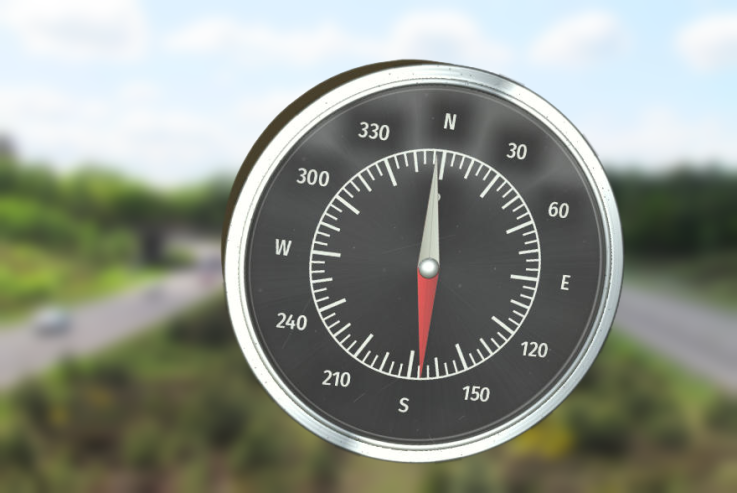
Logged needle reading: 175 °
